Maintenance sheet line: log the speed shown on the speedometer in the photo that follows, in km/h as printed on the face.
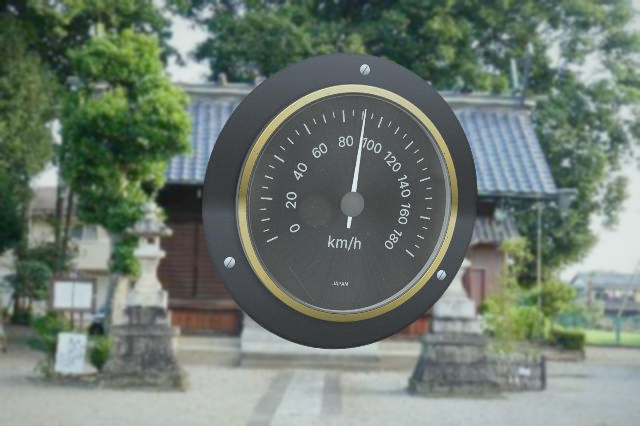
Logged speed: 90 km/h
